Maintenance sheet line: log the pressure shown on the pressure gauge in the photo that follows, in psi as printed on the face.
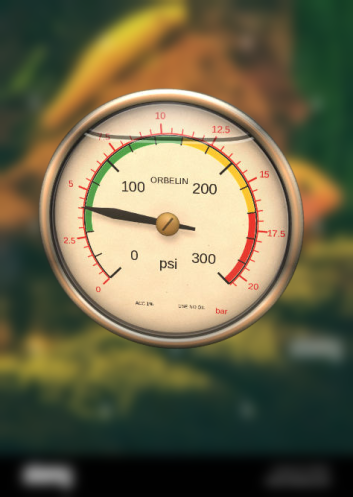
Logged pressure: 60 psi
